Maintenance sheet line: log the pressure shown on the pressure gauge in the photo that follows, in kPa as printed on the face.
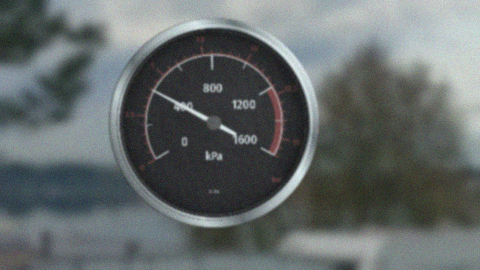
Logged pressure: 400 kPa
